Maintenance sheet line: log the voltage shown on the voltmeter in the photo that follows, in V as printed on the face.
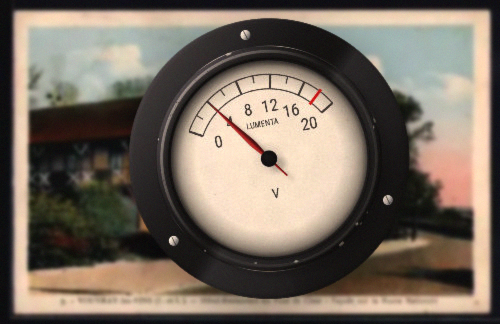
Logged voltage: 4 V
